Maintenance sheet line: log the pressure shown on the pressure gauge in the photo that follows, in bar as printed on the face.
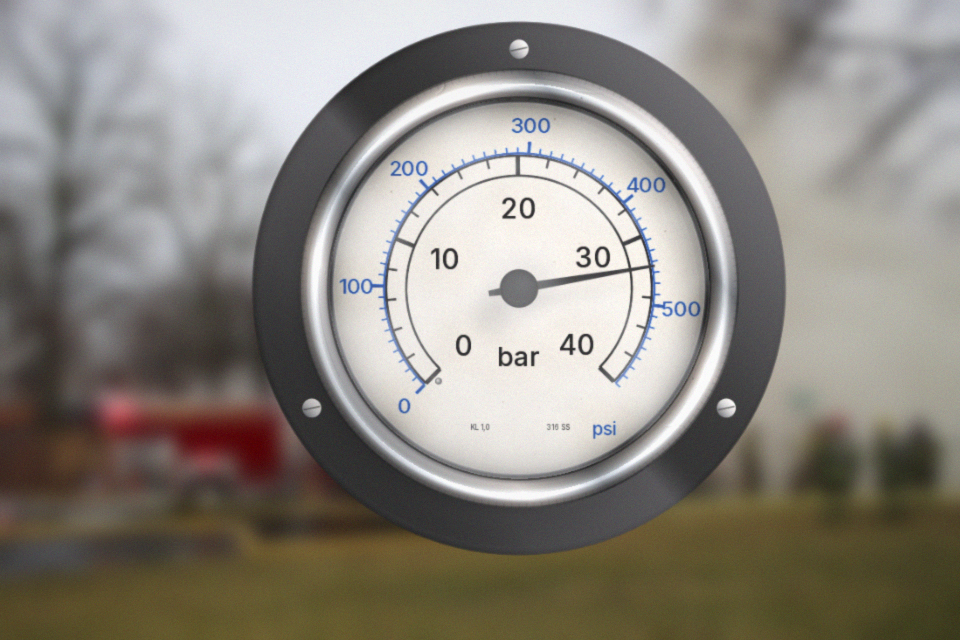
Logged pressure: 32 bar
